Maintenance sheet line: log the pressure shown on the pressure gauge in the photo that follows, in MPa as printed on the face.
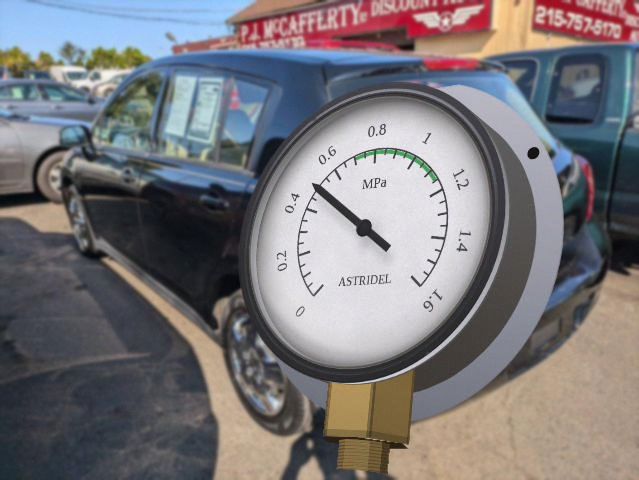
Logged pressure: 0.5 MPa
